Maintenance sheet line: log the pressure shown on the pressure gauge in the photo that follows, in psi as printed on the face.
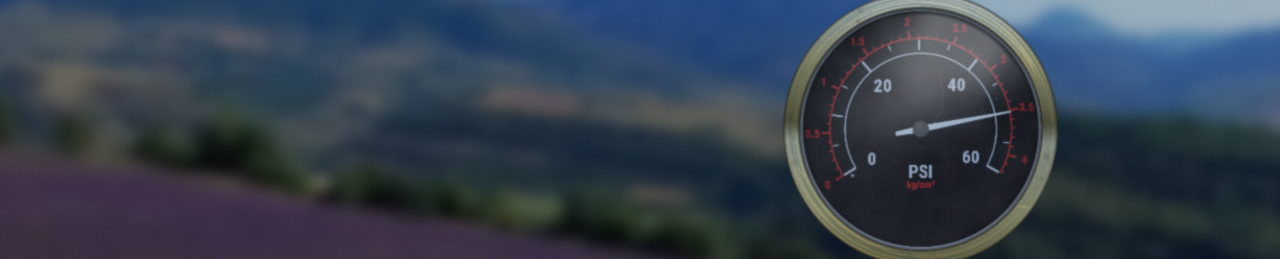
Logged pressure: 50 psi
